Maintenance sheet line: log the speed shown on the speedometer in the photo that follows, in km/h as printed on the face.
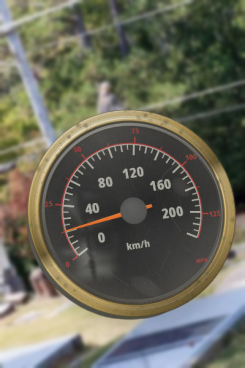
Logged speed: 20 km/h
